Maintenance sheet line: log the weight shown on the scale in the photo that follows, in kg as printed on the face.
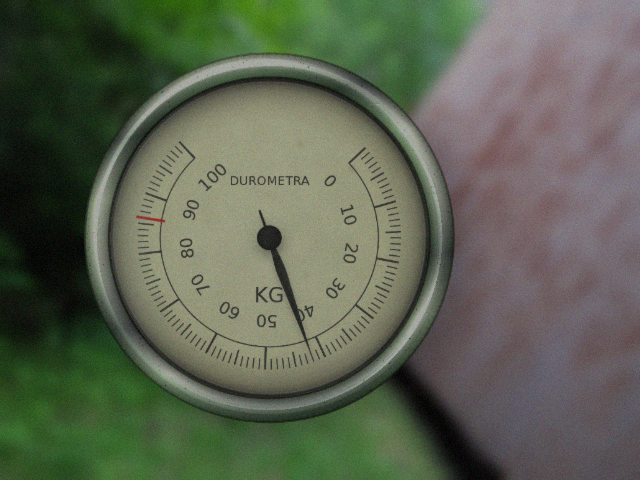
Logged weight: 42 kg
